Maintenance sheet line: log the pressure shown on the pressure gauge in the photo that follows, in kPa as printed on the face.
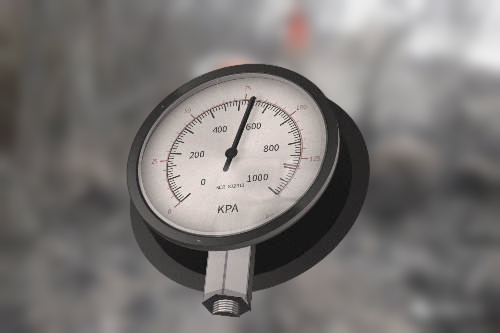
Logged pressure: 550 kPa
